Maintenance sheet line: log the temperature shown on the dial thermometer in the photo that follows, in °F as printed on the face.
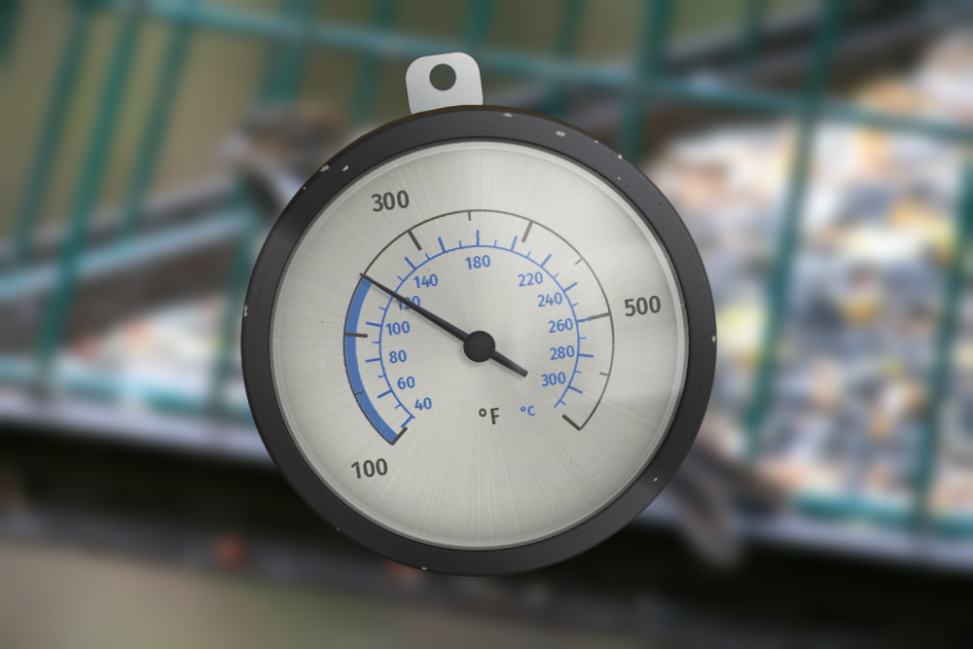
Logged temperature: 250 °F
